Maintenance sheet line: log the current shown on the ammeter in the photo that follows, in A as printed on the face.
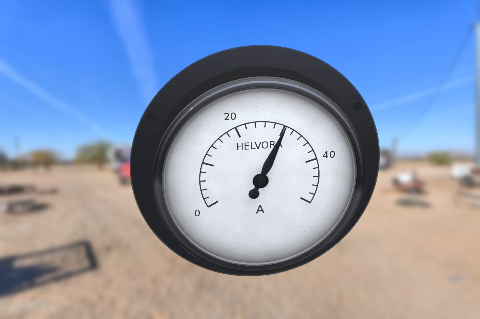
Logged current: 30 A
